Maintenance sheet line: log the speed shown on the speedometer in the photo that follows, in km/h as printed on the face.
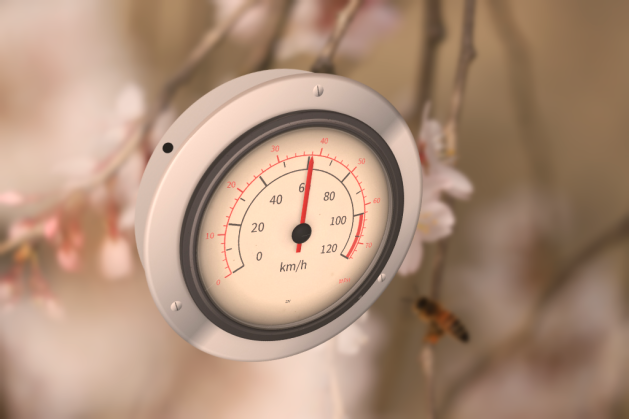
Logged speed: 60 km/h
